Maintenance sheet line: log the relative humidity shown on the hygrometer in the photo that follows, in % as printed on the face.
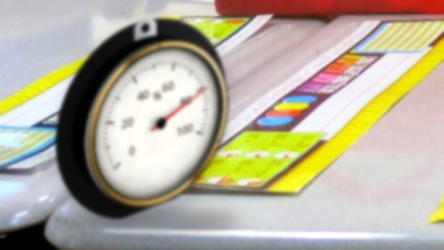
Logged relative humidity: 80 %
